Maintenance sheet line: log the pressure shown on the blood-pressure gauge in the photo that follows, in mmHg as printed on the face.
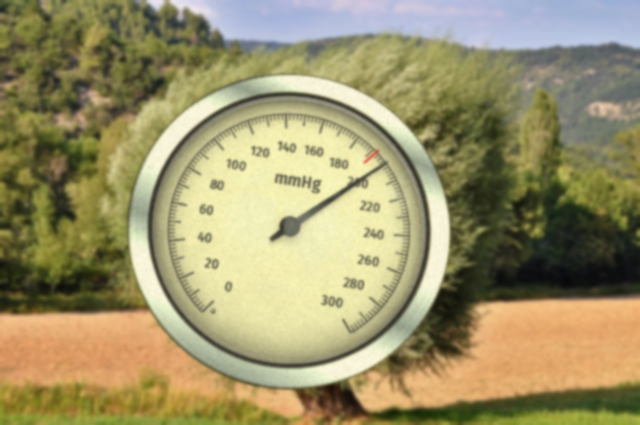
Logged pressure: 200 mmHg
